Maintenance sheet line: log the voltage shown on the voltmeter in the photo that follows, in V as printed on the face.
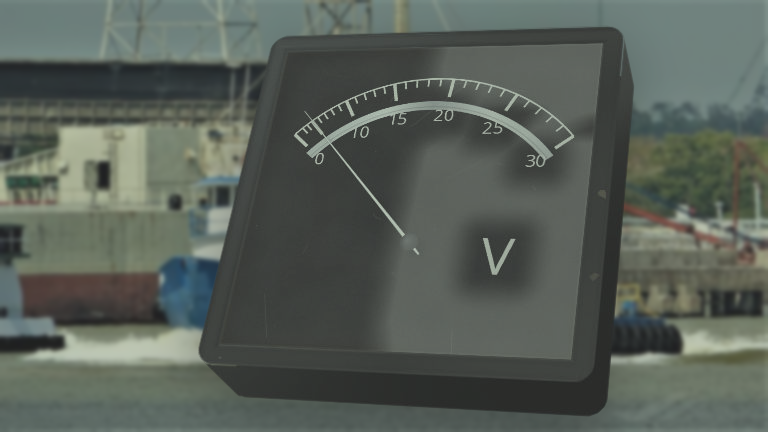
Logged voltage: 5 V
